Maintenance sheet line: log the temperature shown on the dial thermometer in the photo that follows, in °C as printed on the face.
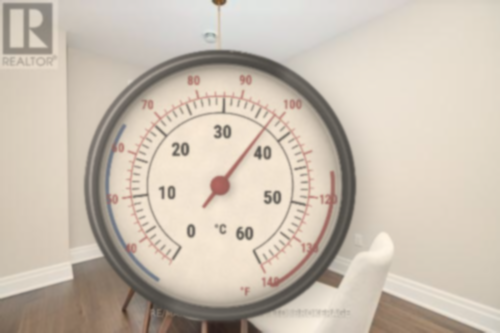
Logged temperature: 37 °C
